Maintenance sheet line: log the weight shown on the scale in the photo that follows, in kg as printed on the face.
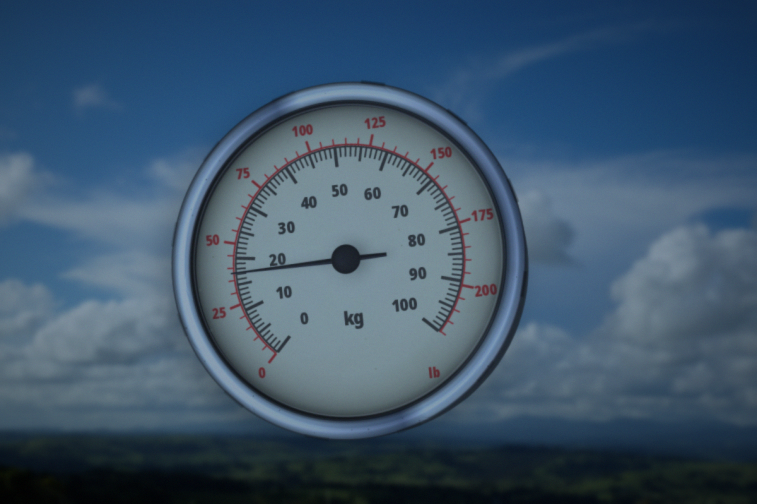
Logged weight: 17 kg
